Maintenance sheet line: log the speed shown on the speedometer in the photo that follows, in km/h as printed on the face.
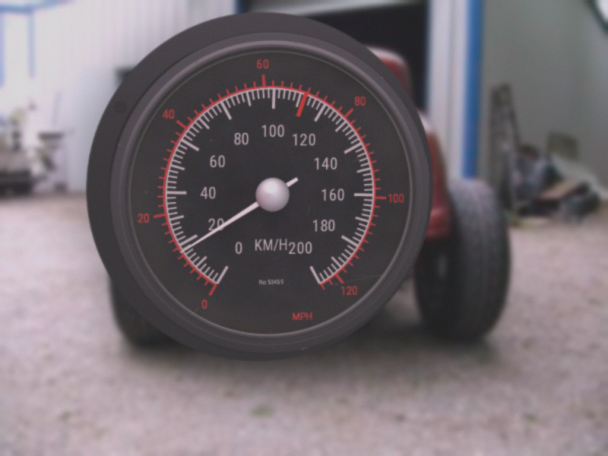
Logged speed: 18 km/h
